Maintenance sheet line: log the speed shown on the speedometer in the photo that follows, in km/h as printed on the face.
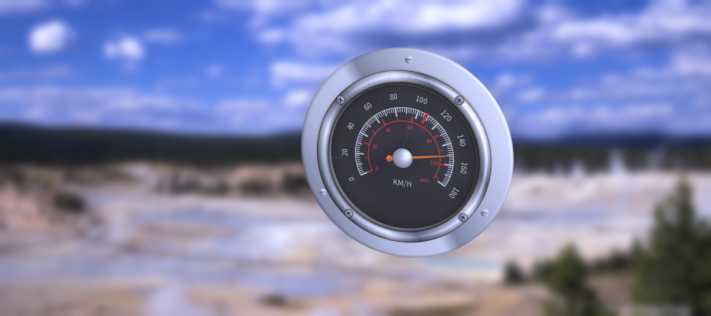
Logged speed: 150 km/h
